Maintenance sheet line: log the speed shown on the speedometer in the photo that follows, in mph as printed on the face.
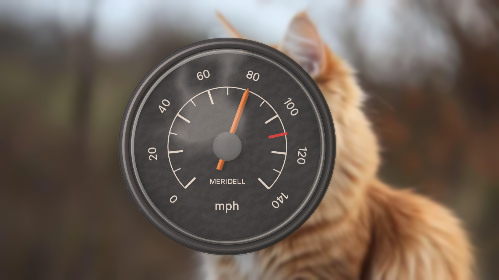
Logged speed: 80 mph
